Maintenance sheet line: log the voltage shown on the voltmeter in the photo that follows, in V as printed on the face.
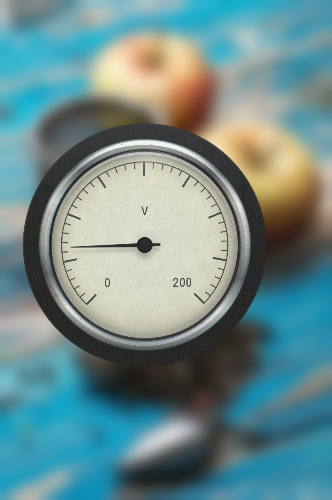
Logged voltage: 32.5 V
